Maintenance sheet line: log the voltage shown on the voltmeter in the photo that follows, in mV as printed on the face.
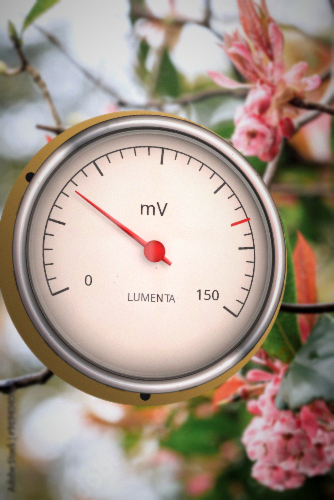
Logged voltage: 37.5 mV
